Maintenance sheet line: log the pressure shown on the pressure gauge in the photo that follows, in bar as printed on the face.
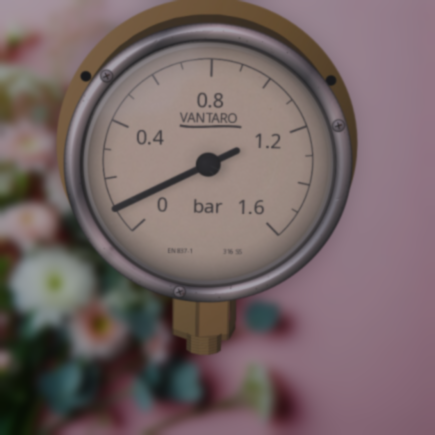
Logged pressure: 0.1 bar
